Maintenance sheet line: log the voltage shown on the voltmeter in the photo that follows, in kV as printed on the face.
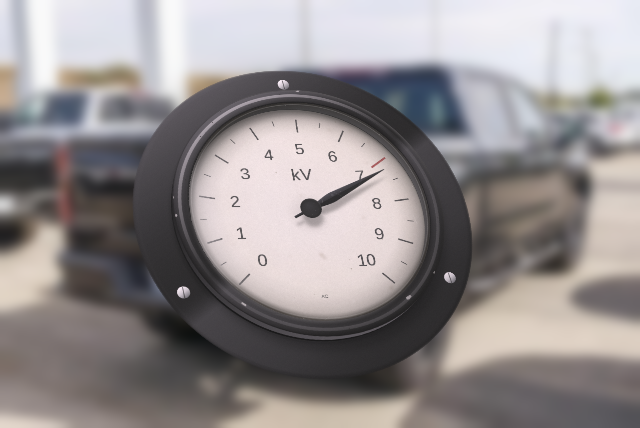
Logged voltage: 7.25 kV
